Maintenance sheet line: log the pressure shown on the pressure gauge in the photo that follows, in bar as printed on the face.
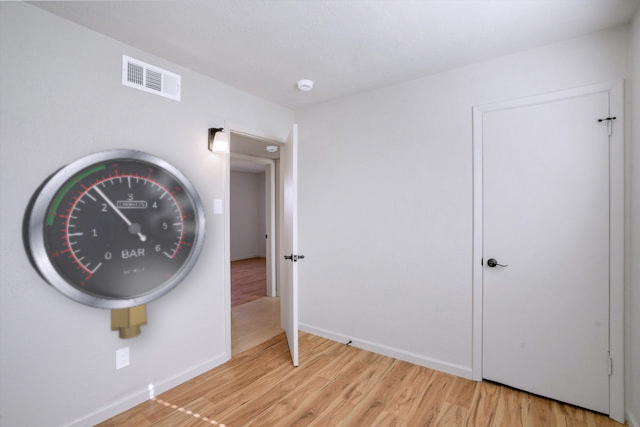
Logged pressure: 2.2 bar
